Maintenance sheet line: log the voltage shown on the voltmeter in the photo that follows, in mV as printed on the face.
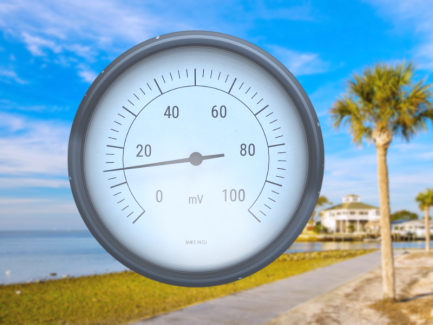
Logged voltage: 14 mV
